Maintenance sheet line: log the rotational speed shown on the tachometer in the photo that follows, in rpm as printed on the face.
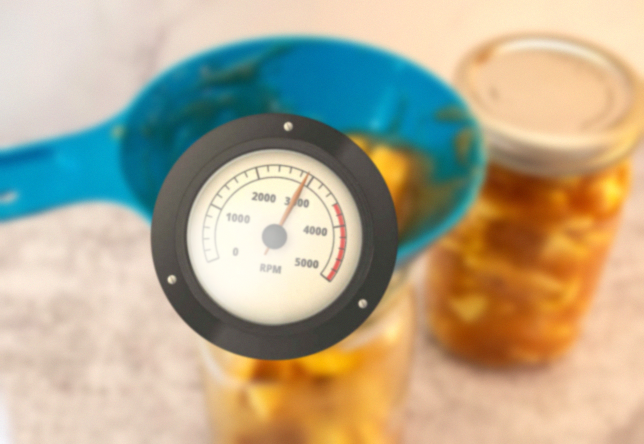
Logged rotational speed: 2900 rpm
